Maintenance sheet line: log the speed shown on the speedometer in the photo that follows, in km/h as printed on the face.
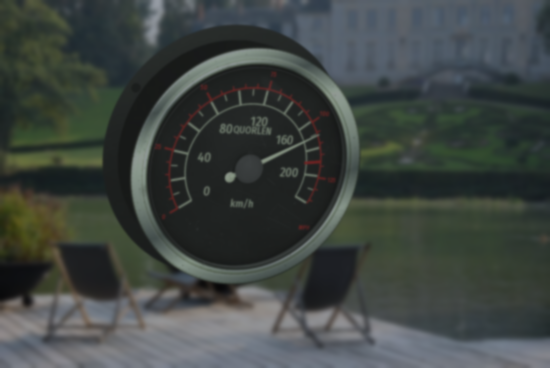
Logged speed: 170 km/h
